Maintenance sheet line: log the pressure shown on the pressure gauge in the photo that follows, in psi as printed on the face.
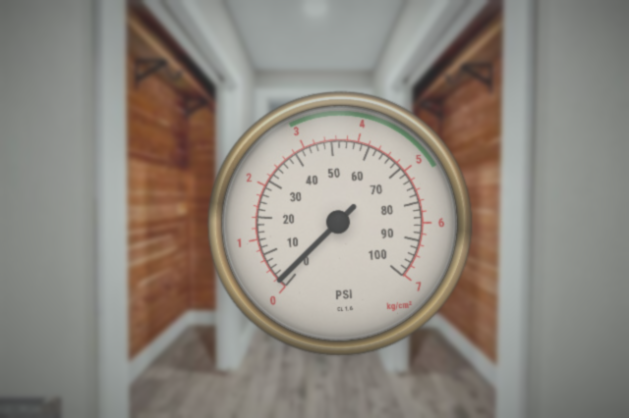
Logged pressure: 2 psi
